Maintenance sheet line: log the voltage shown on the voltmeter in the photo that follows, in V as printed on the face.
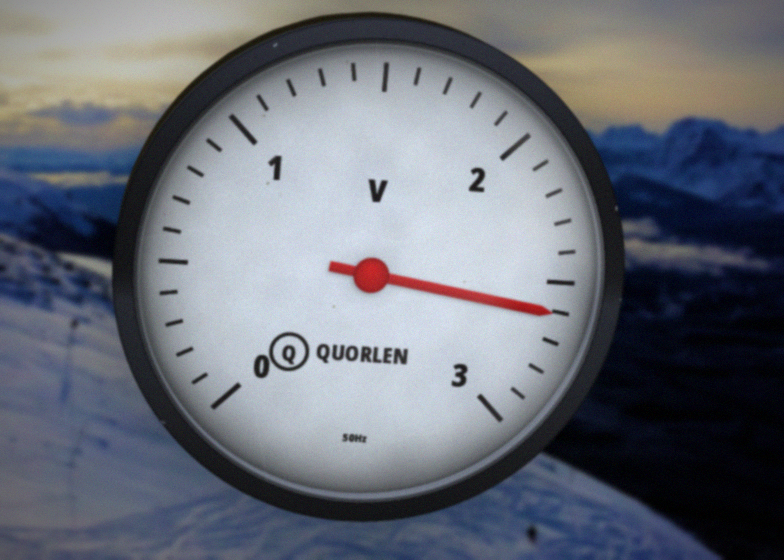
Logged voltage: 2.6 V
